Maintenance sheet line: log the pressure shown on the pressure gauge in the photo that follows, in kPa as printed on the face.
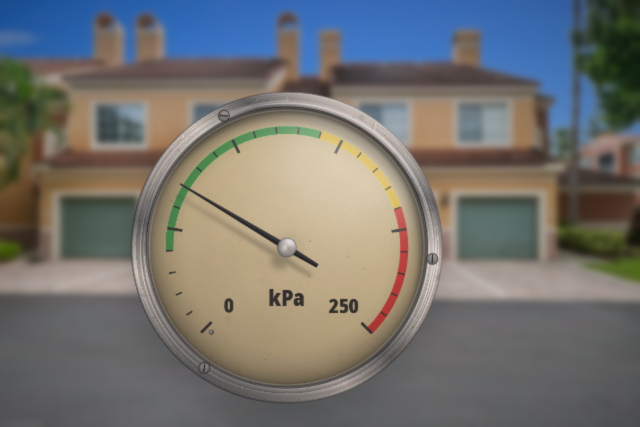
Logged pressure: 70 kPa
